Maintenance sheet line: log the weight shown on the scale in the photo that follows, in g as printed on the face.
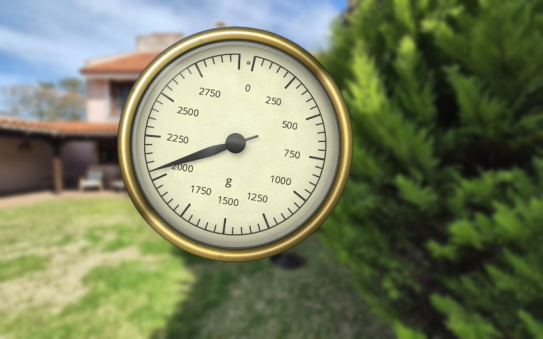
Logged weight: 2050 g
